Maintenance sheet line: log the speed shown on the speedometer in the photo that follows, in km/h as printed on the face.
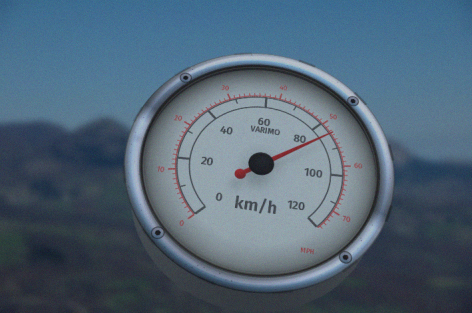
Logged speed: 85 km/h
